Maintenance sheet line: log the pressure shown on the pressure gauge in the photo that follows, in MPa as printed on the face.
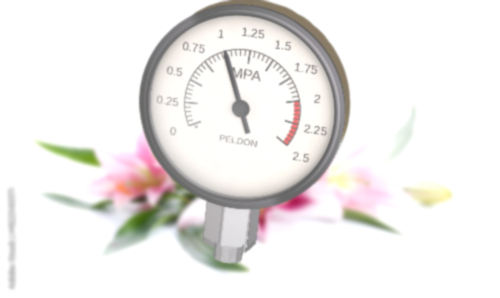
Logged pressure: 1 MPa
